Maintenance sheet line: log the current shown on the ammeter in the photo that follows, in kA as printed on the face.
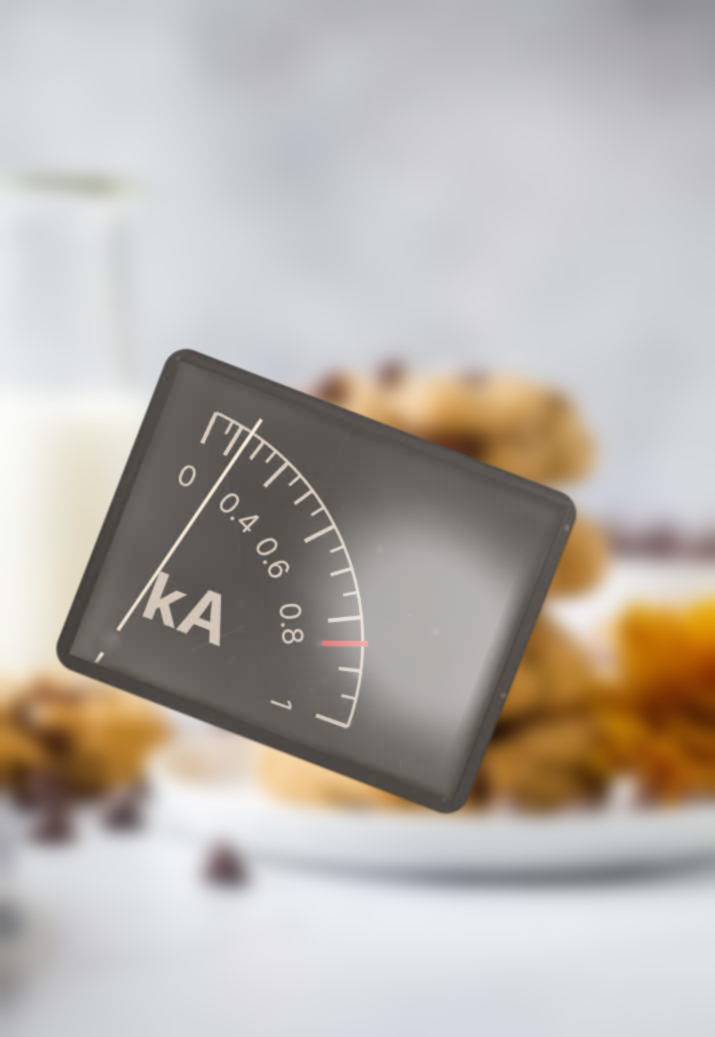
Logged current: 0.25 kA
